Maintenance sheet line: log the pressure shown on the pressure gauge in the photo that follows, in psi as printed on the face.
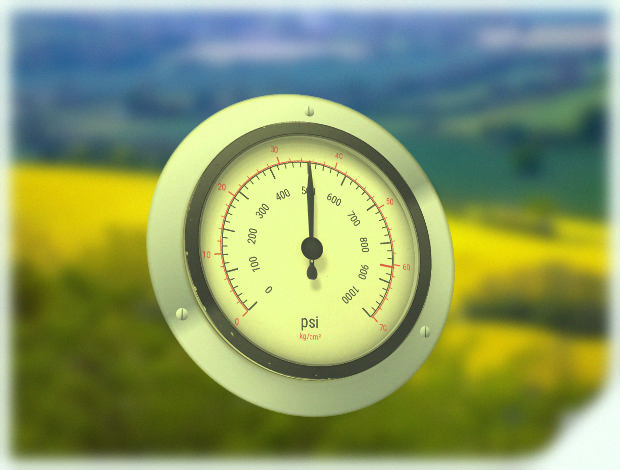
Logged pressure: 500 psi
